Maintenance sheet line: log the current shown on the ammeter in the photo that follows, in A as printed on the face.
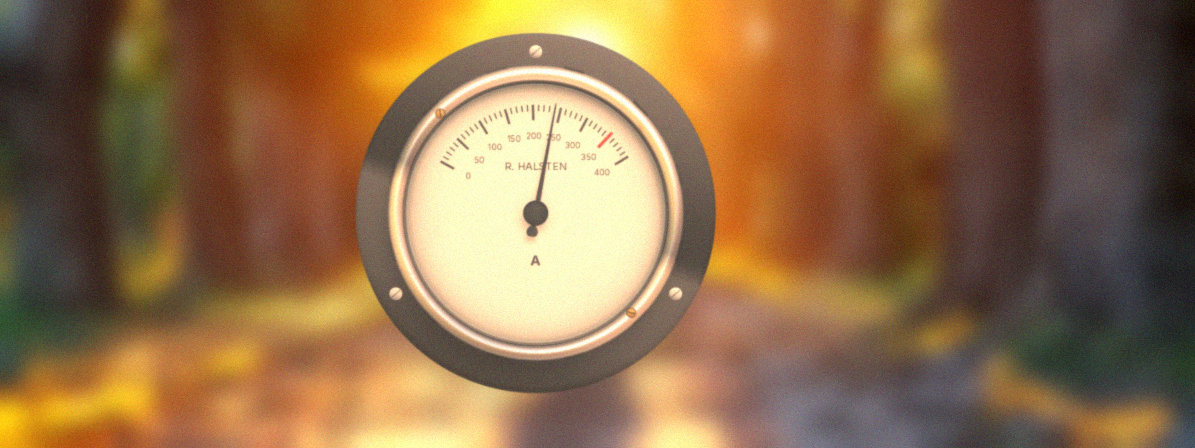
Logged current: 240 A
